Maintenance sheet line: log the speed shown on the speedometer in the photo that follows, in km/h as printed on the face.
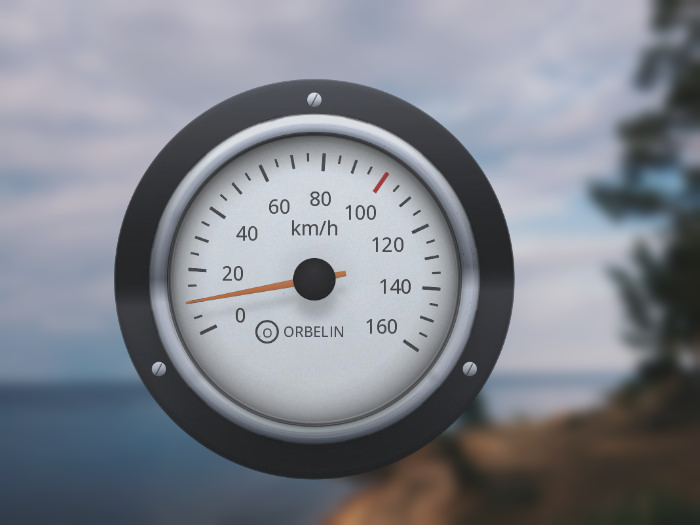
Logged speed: 10 km/h
